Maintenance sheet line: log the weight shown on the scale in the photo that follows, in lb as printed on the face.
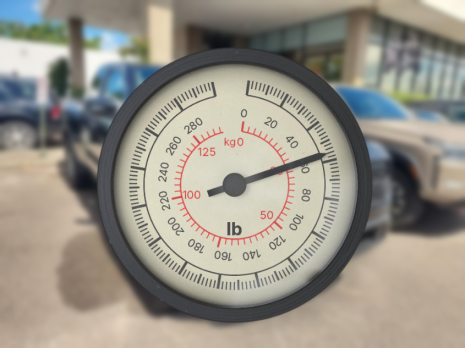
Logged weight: 56 lb
